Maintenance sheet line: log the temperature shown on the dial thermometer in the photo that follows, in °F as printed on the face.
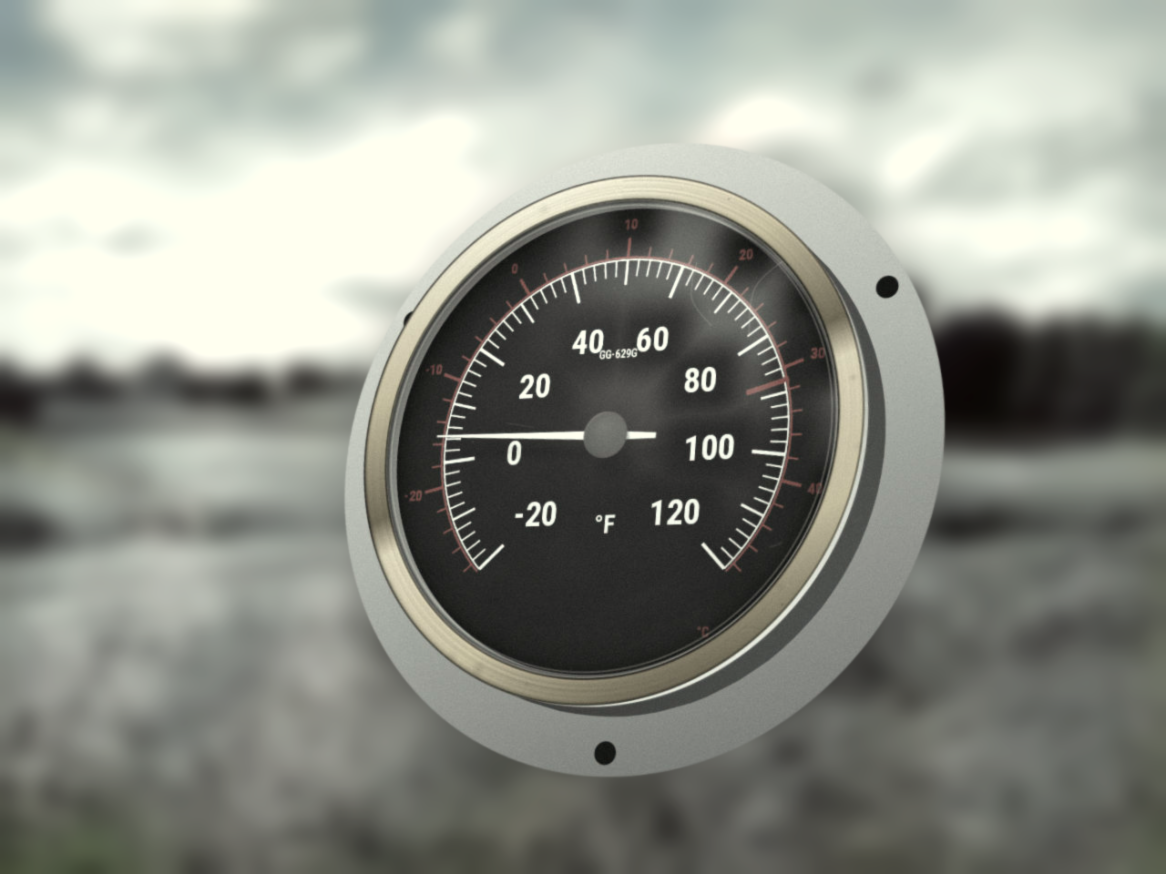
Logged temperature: 4 °F
